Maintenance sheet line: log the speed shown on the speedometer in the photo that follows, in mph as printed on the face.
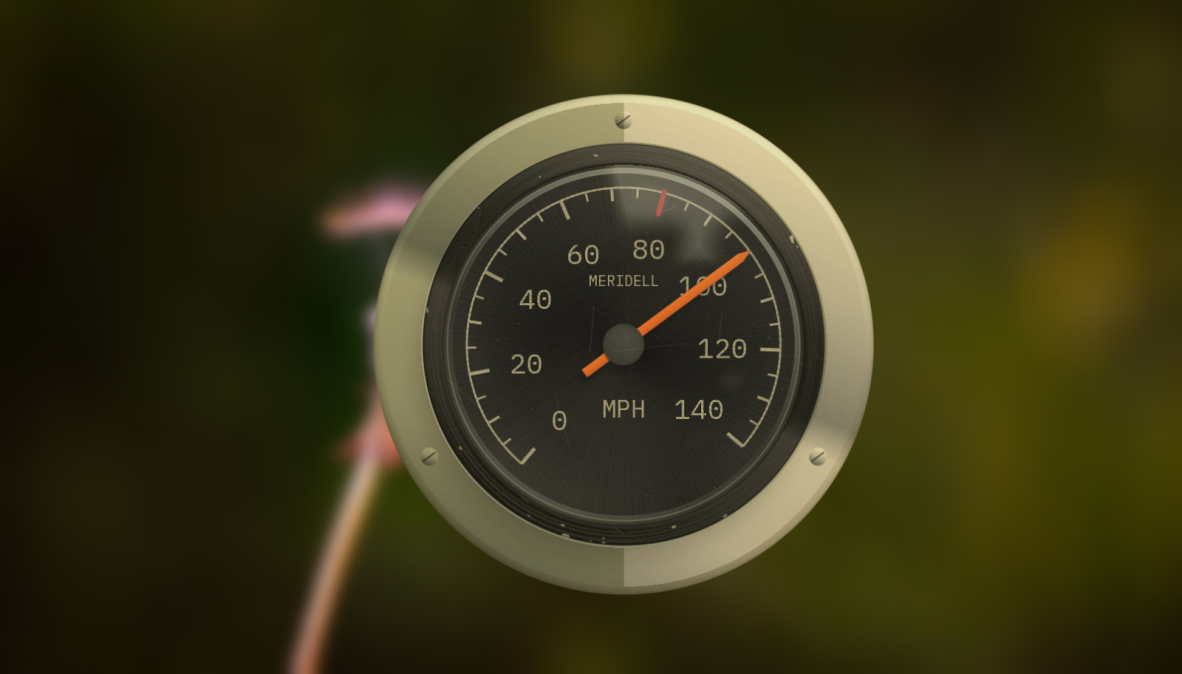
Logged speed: 100 mph
